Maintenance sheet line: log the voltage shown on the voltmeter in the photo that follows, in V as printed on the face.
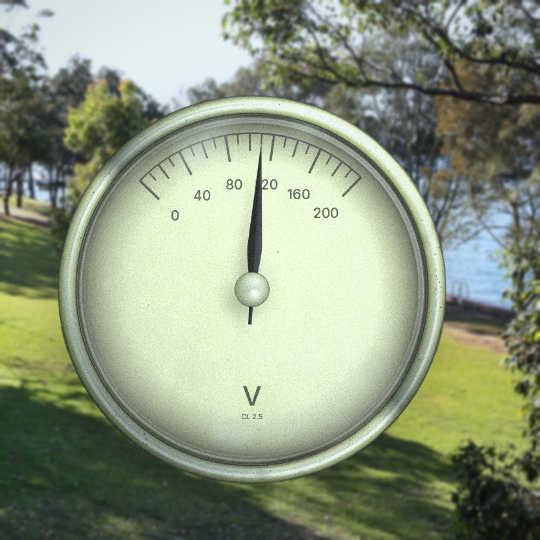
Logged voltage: 110 V
